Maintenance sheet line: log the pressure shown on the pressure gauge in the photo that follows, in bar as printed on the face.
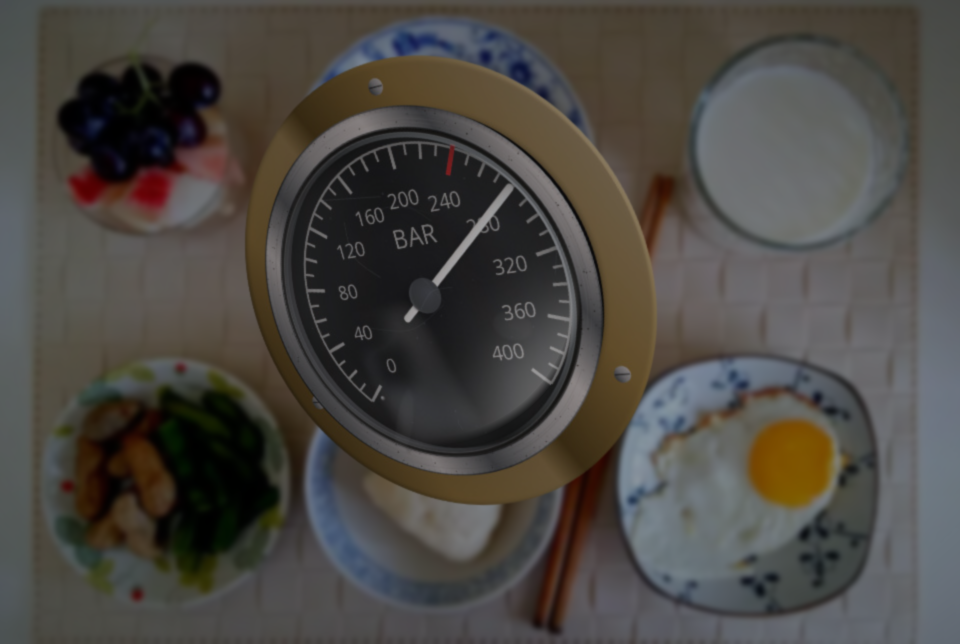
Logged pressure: 280 bar
